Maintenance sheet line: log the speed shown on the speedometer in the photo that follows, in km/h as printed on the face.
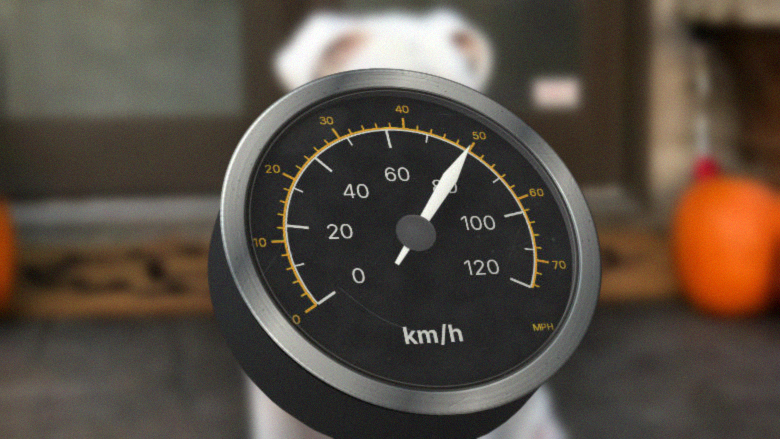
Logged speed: 80 km/h
